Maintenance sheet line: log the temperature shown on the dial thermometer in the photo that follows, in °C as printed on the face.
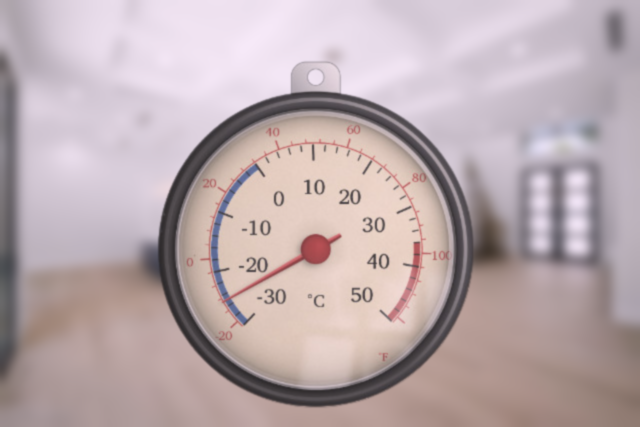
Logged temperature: -25 °C
